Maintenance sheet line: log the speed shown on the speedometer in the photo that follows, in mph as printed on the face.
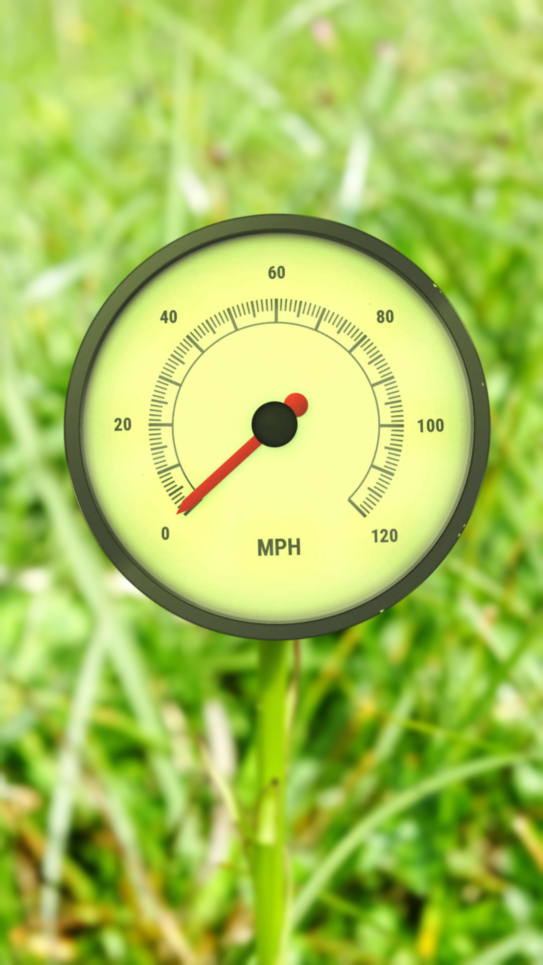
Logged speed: 1 mph
